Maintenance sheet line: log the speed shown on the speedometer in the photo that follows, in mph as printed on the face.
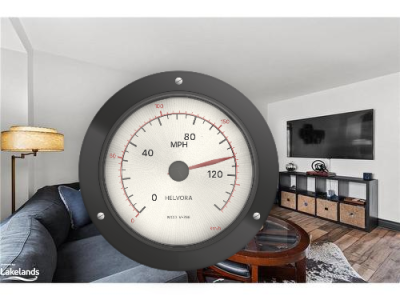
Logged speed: 110 mph
